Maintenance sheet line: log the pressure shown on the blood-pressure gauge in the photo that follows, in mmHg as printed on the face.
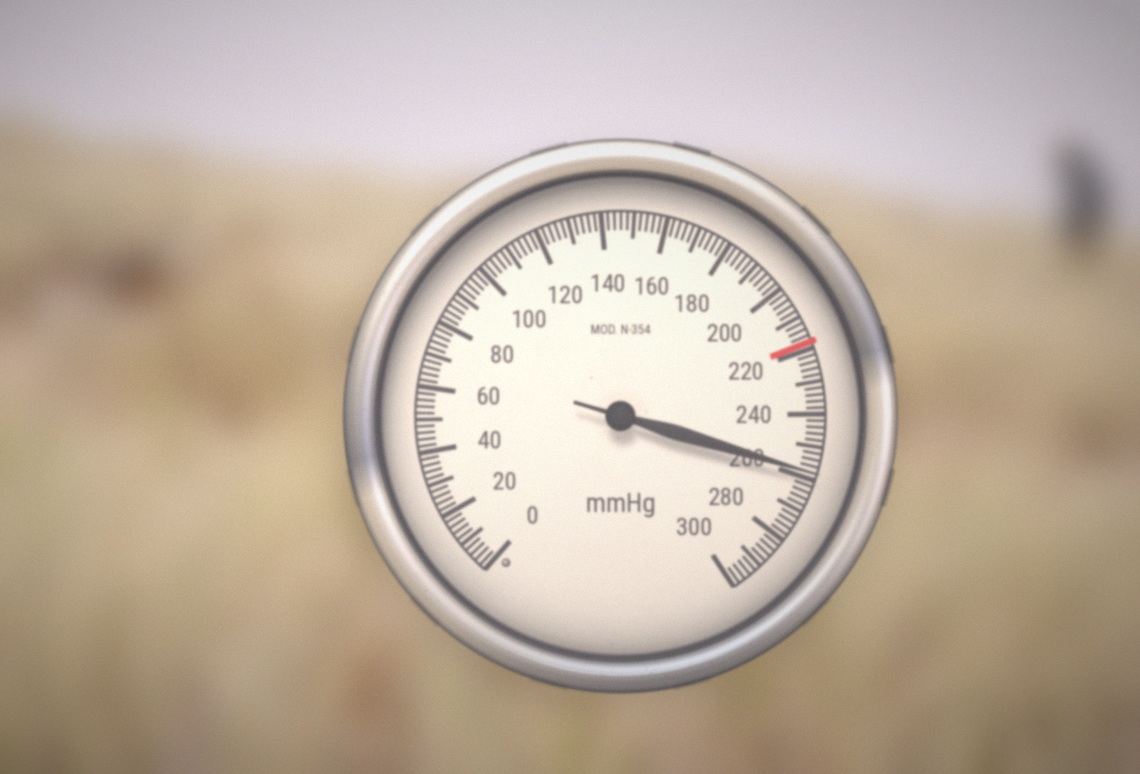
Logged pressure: 258 mmHg
